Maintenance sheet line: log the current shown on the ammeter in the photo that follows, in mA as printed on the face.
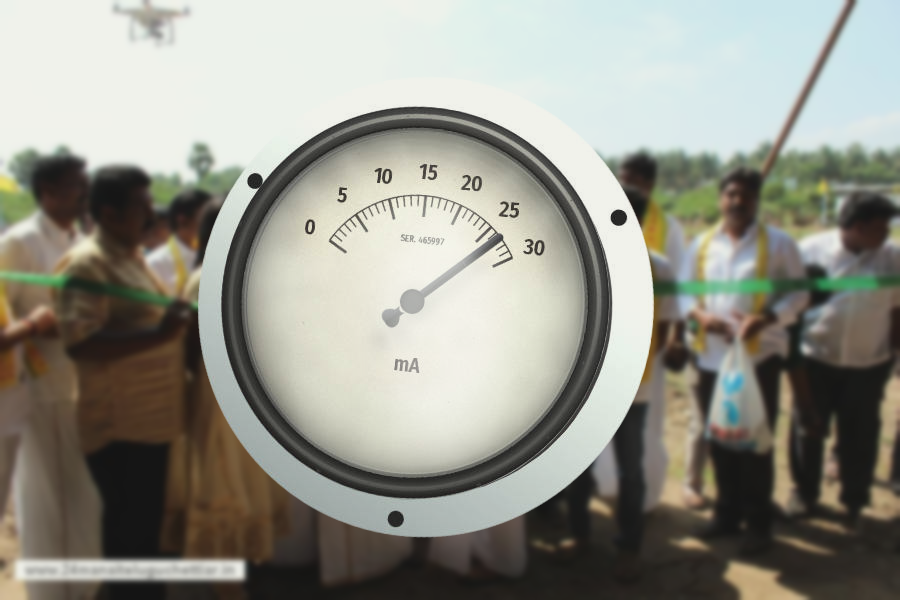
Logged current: 27 mA
